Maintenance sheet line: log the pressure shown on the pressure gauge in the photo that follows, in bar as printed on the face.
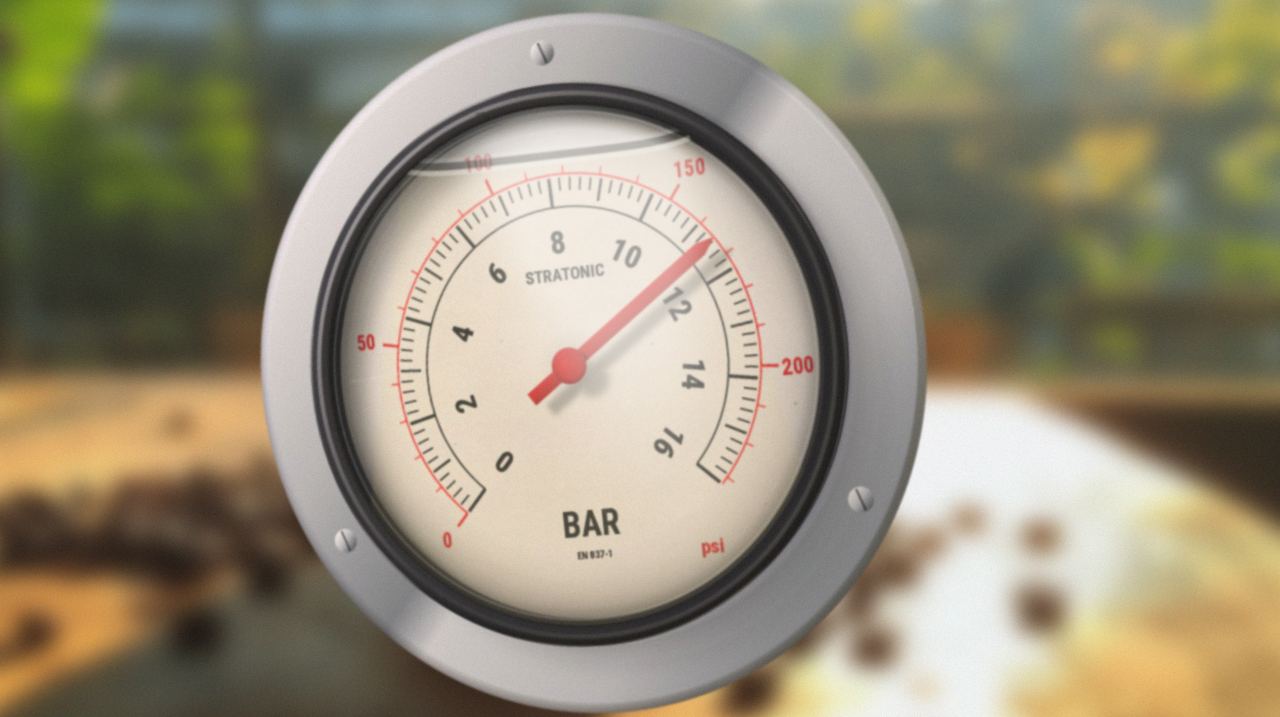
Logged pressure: 11.4 bar
